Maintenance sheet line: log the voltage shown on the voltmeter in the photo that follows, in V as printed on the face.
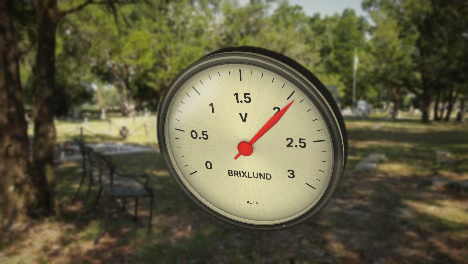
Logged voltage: 2.05 V
